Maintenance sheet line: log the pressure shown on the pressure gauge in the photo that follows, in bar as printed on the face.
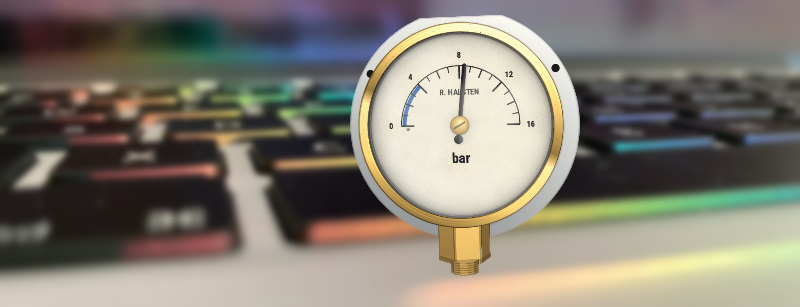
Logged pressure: 8.5 bar
